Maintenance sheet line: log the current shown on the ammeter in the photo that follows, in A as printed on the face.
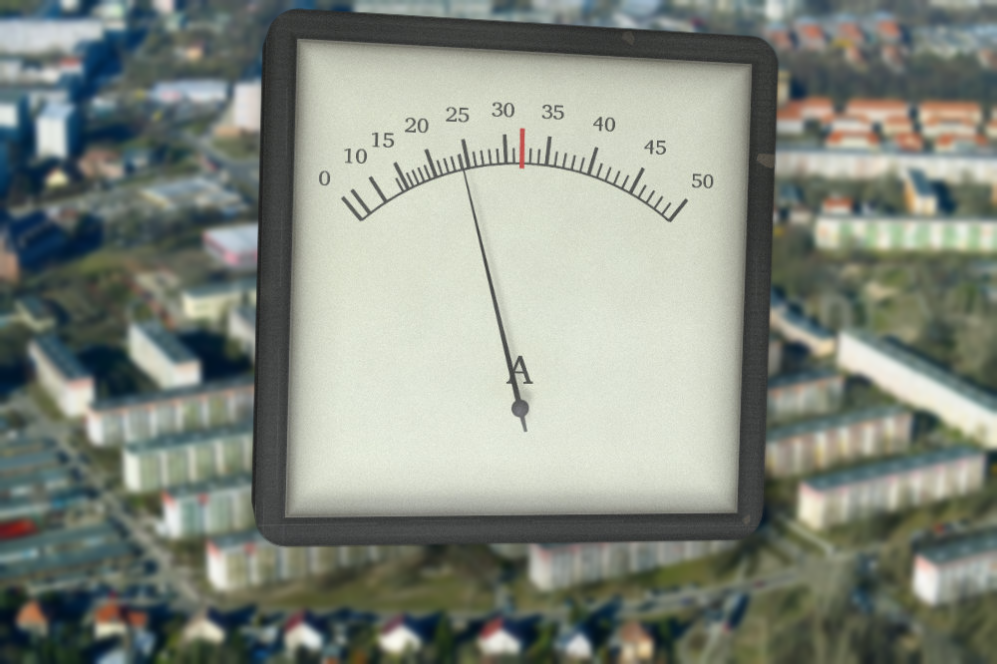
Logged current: 24 A
